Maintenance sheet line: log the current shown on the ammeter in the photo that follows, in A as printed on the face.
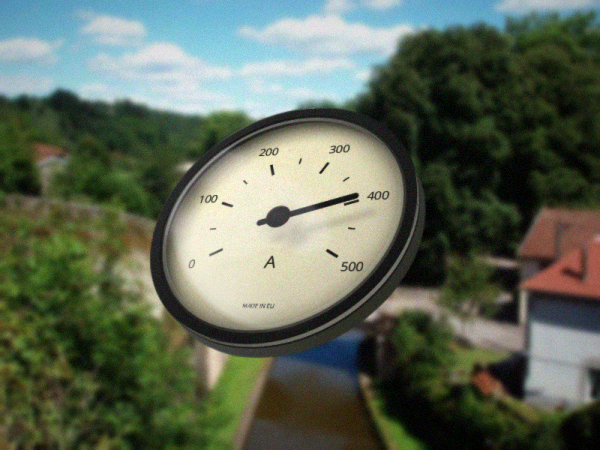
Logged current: 400 A
